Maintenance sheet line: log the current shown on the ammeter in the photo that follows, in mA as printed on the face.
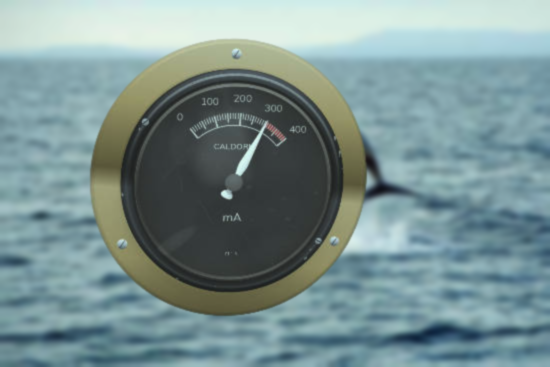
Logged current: 300 mA
